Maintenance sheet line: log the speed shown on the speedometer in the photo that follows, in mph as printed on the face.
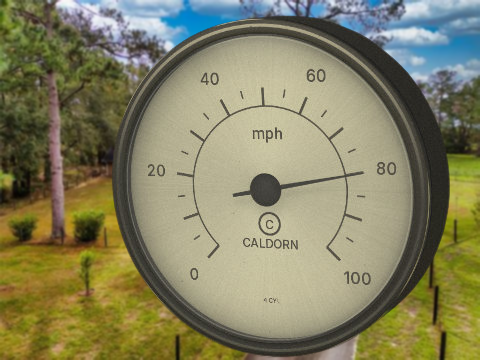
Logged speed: 80 mph
